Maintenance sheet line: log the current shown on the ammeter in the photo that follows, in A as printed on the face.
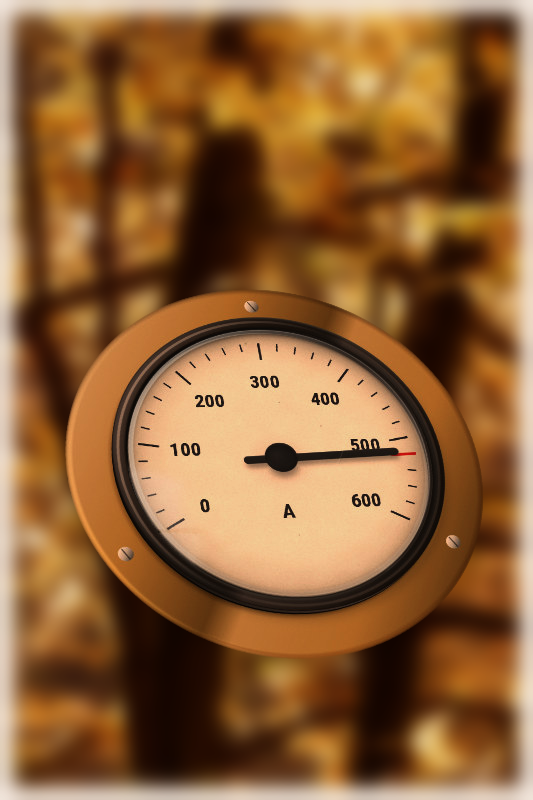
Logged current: 520 A
